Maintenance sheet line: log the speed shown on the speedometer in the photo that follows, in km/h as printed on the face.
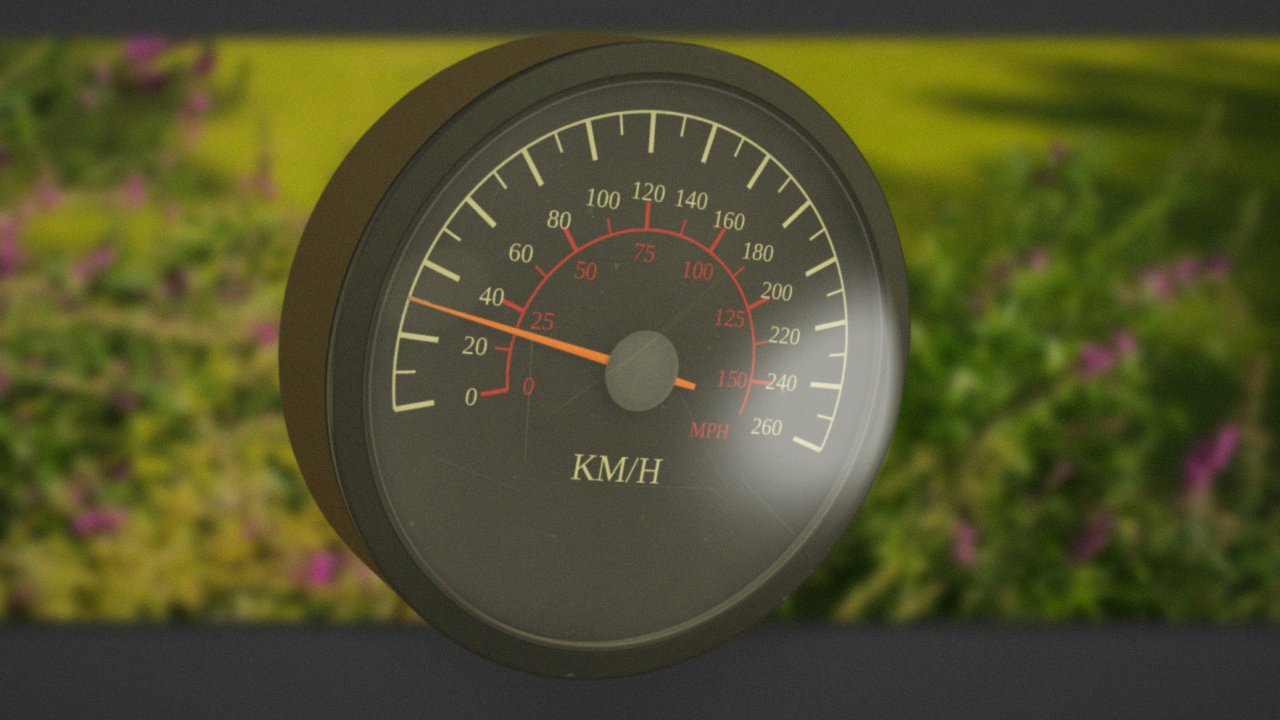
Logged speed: 30 km/h
